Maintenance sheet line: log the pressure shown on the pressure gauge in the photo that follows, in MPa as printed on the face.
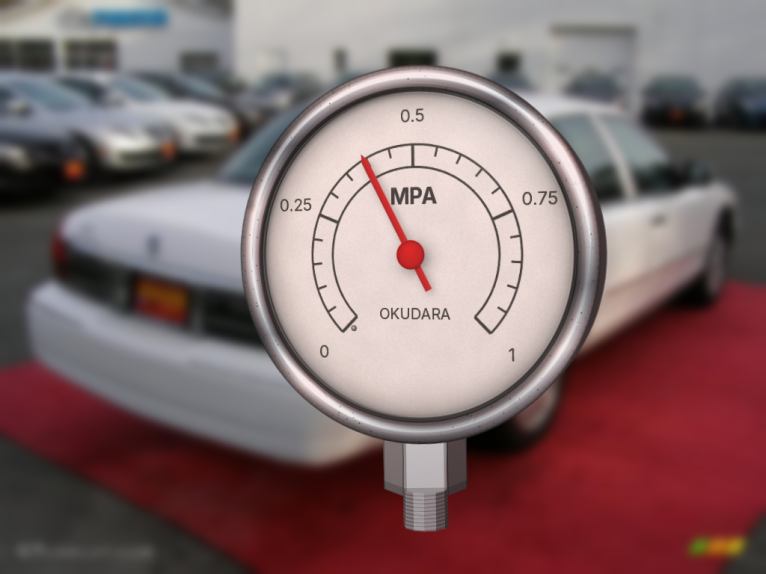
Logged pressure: 0.4 MPa
